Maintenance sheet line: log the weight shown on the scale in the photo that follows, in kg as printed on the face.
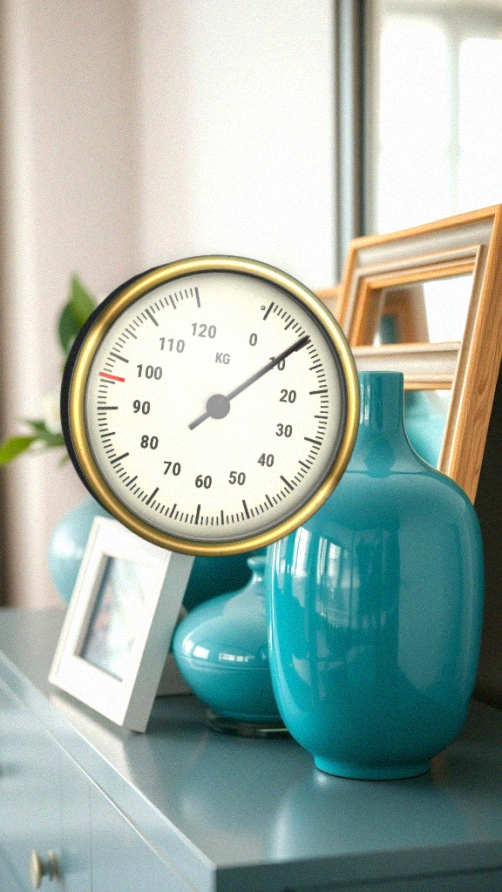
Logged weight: 9 kg
